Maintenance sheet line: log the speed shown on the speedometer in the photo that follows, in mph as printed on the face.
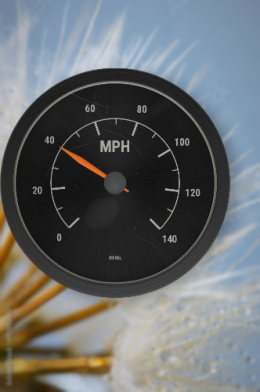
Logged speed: 40 mph
